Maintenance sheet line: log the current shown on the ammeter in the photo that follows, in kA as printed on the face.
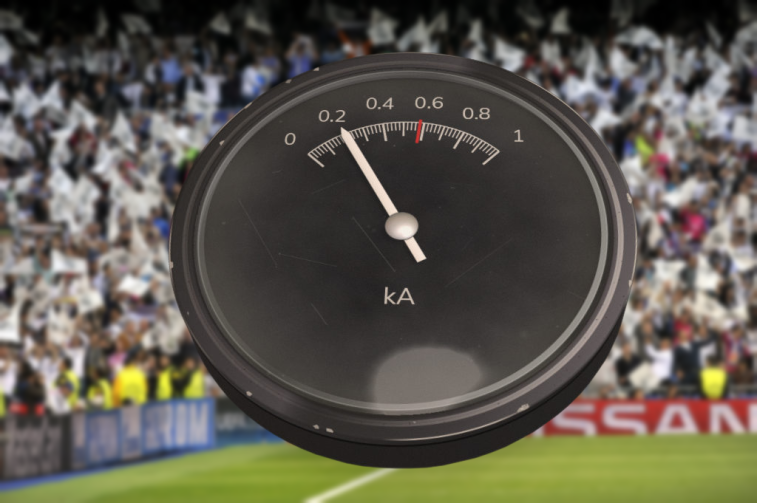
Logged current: 0.2 kA
